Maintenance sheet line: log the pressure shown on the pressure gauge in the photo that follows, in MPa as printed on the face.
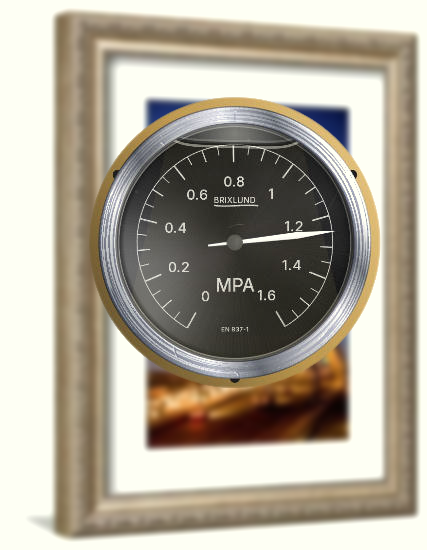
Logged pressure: 1.25 MPa
